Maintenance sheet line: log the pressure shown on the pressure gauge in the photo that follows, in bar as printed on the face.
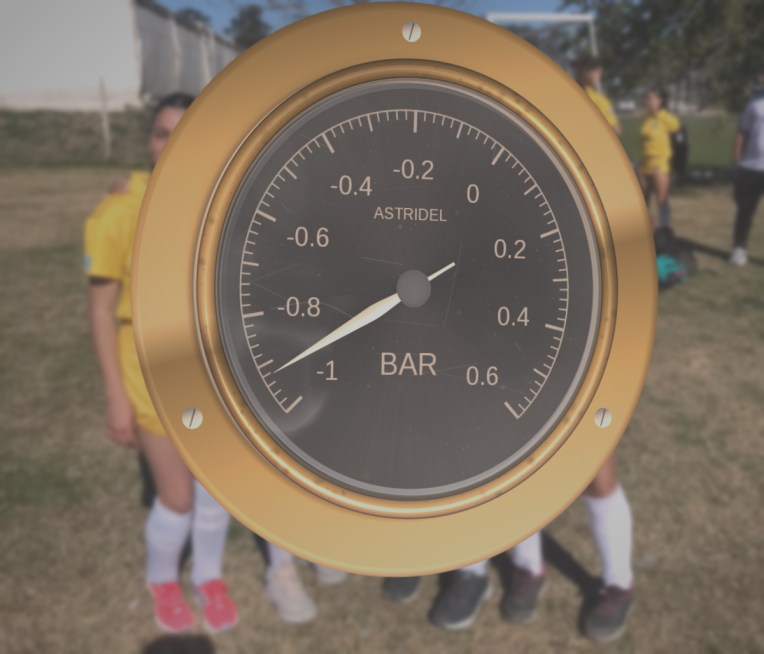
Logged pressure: -0.92 bar
